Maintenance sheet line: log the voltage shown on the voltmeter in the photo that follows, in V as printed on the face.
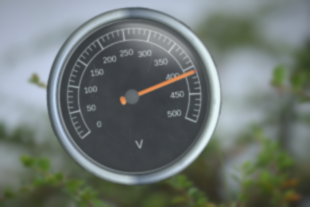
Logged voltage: 410 V
